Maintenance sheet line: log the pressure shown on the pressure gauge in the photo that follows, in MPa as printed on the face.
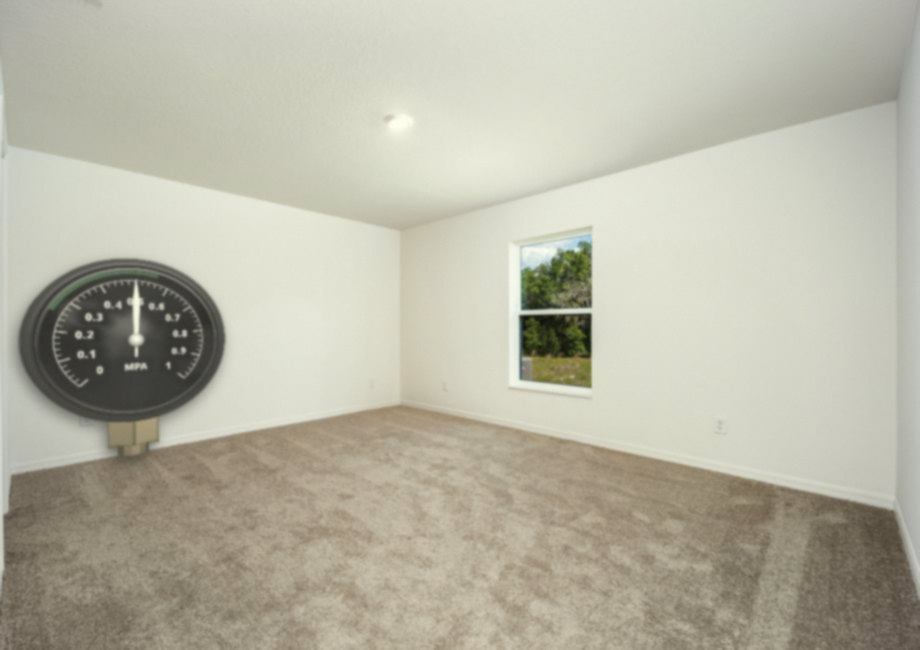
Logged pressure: 0.5 MPa
